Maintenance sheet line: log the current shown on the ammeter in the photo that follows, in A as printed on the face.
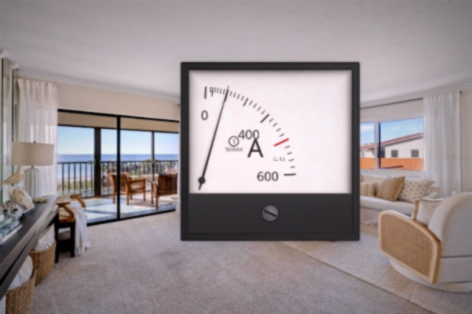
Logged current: 200 A
